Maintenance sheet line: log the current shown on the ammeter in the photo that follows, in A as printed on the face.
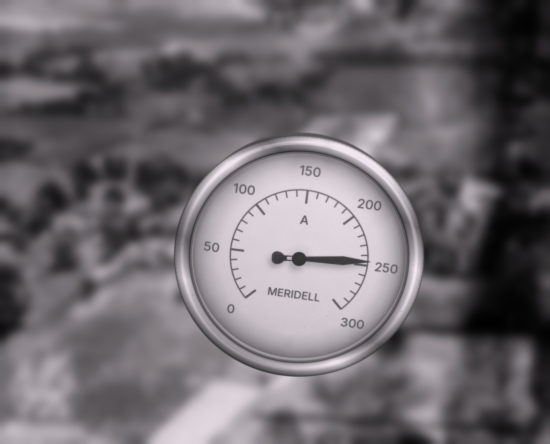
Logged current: 245 A
